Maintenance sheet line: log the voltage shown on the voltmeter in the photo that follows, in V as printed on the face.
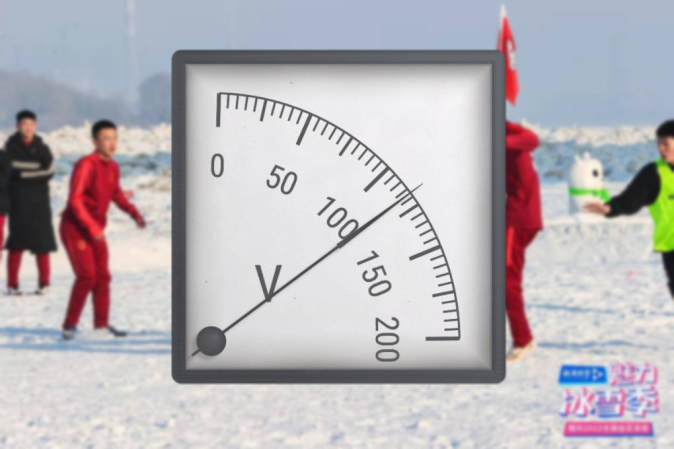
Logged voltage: 117.5 V
